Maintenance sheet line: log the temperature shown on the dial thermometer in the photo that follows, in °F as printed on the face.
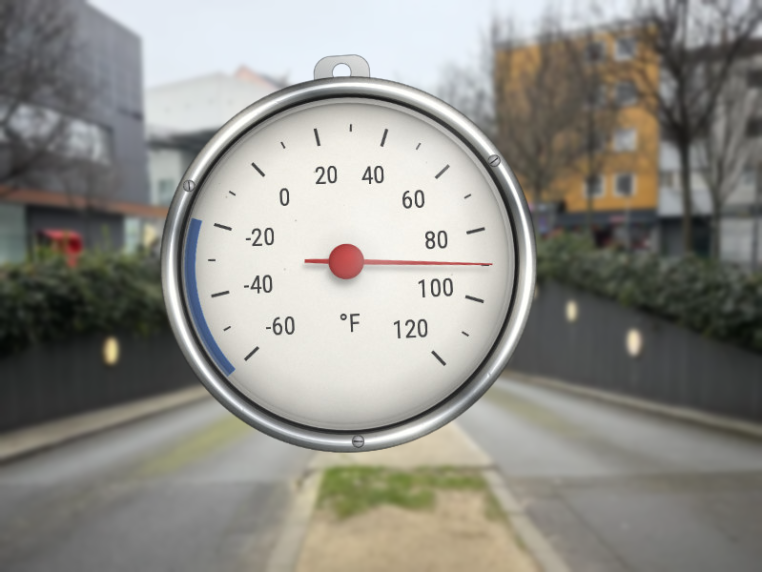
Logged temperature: 90 °F
